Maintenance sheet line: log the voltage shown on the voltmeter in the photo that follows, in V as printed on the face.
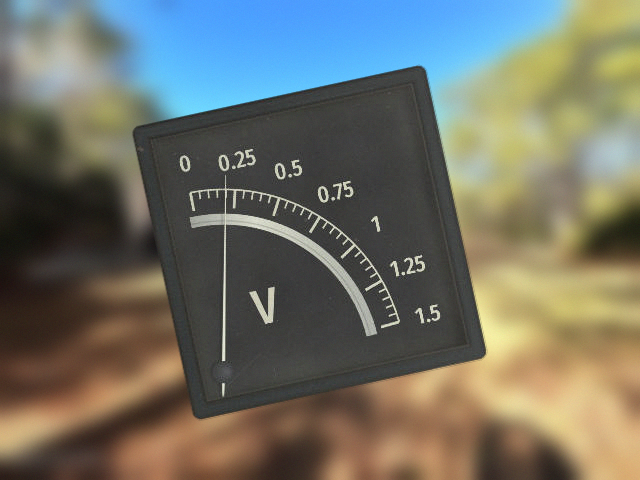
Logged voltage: 0.2 V
